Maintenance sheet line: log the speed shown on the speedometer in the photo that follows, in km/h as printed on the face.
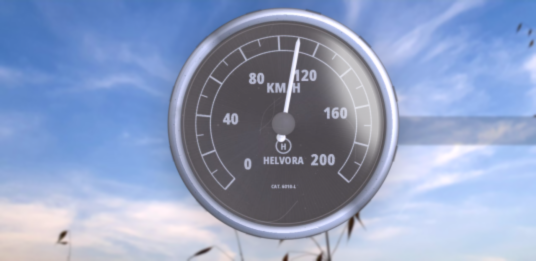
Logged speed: 110 km/h
